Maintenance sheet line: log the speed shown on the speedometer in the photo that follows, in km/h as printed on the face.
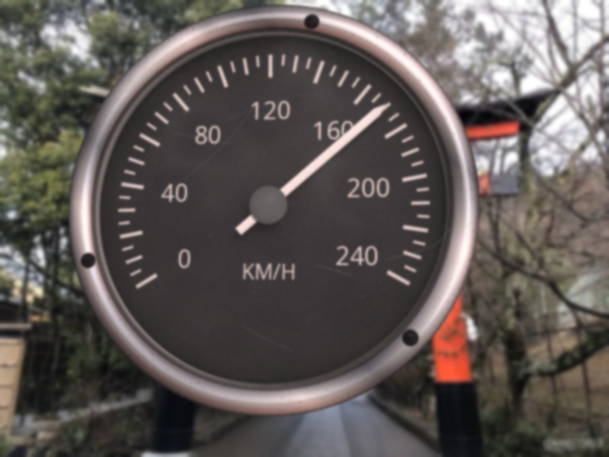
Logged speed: 170 km/h
